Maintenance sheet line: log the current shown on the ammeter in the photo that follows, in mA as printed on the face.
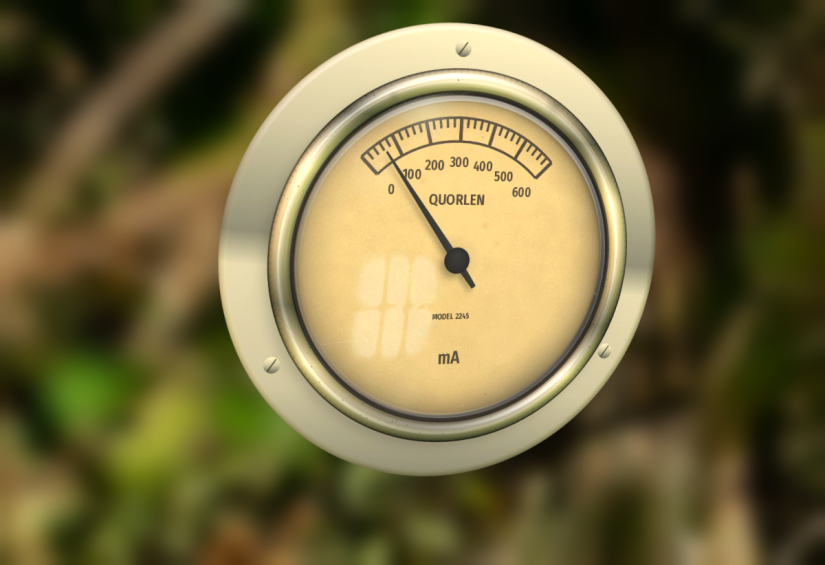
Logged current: 60 mA
